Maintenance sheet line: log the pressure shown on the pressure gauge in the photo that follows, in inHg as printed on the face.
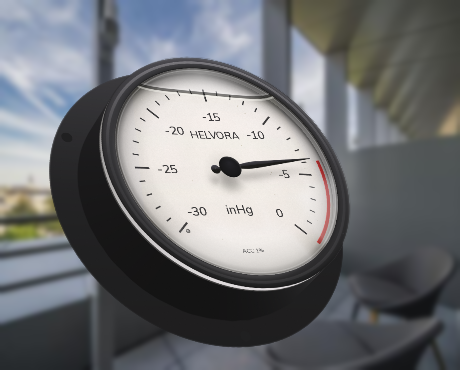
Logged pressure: -6 inHg
